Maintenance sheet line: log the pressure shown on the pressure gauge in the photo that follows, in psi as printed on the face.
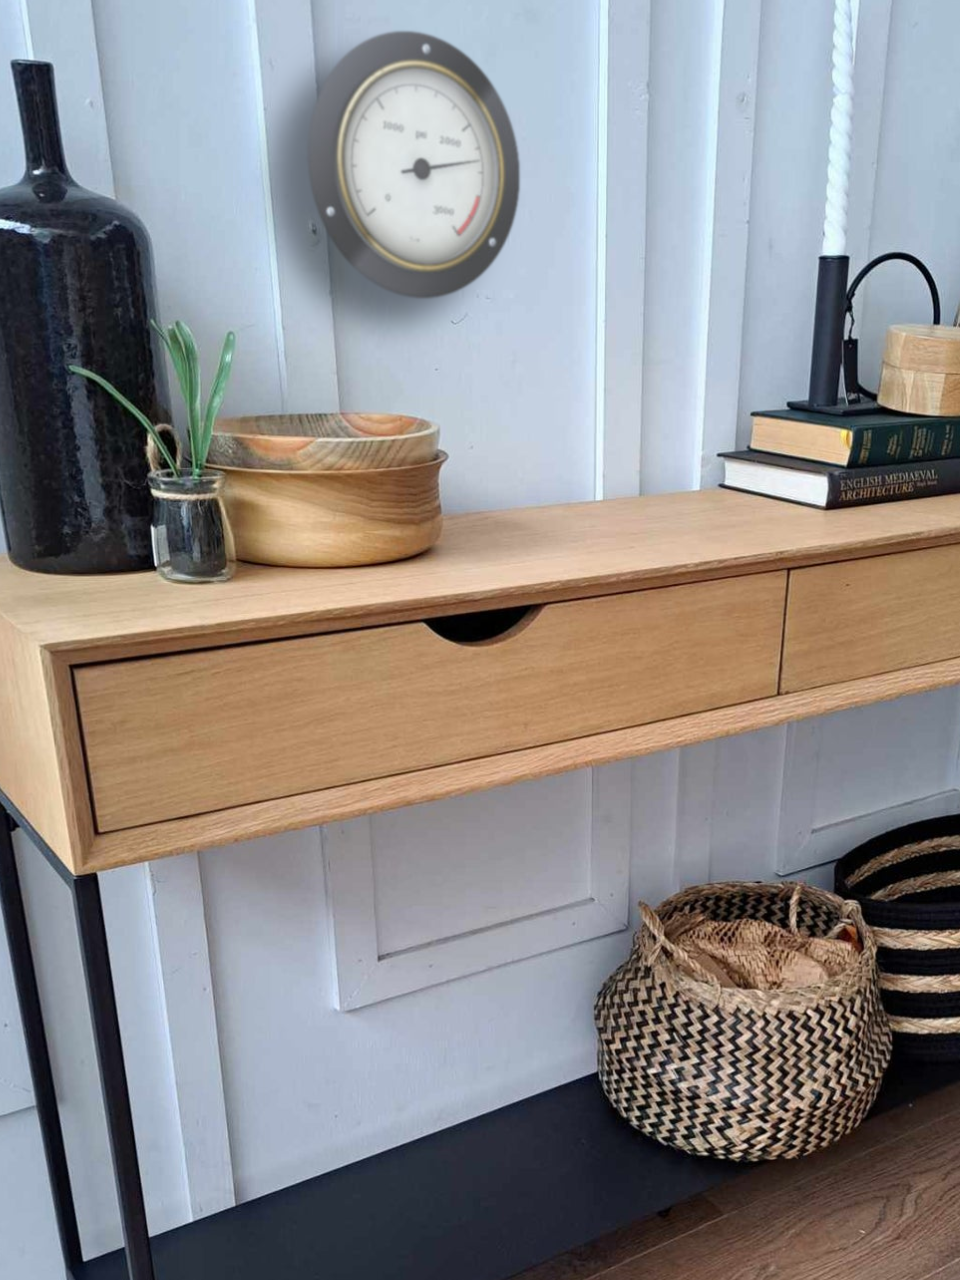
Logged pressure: 2300 psi
